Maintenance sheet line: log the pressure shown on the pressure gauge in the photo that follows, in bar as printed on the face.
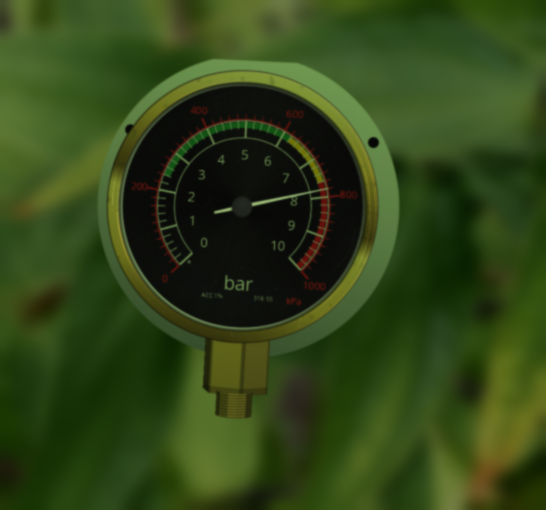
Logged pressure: 7.8 bar
